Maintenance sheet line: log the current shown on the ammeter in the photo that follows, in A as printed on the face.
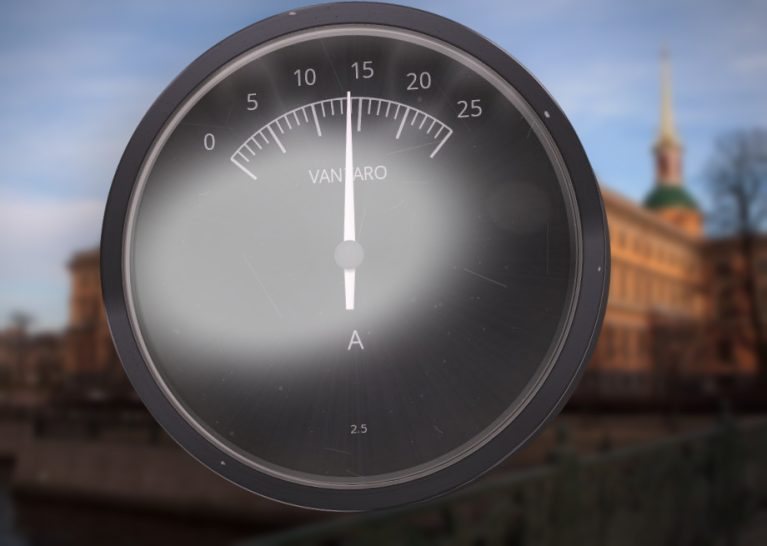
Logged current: 14 A
